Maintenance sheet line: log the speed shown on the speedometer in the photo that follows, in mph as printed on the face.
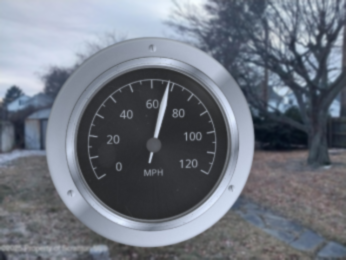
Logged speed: 67.5 mph
